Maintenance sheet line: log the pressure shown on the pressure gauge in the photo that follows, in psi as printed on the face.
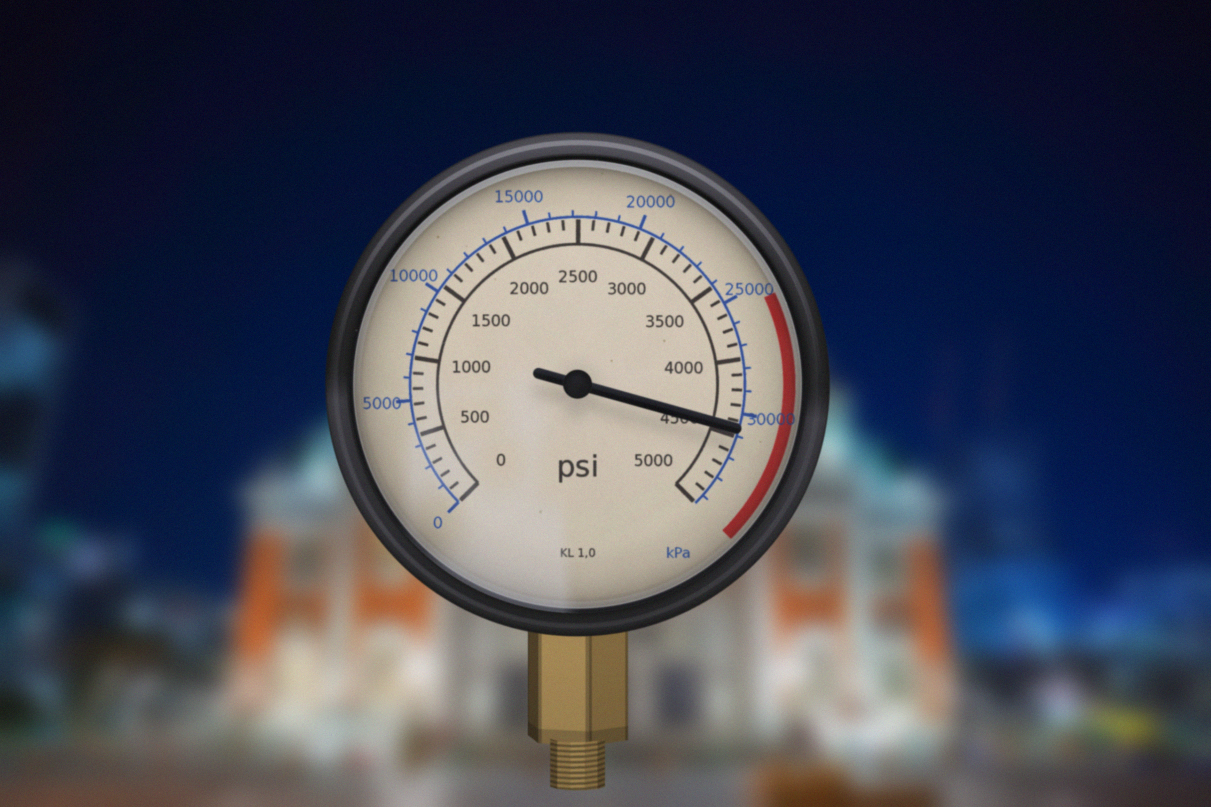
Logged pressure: 4450 psi
